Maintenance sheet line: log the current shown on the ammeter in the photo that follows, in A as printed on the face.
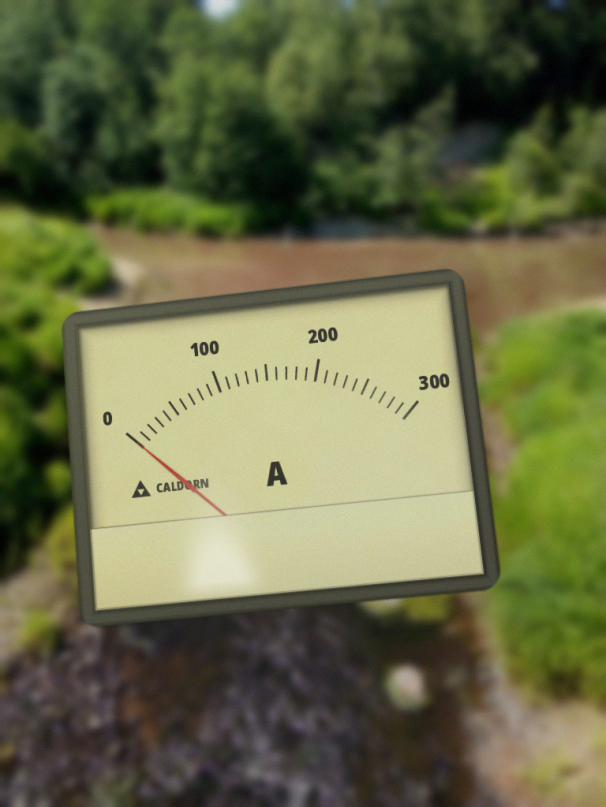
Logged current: 0 A
